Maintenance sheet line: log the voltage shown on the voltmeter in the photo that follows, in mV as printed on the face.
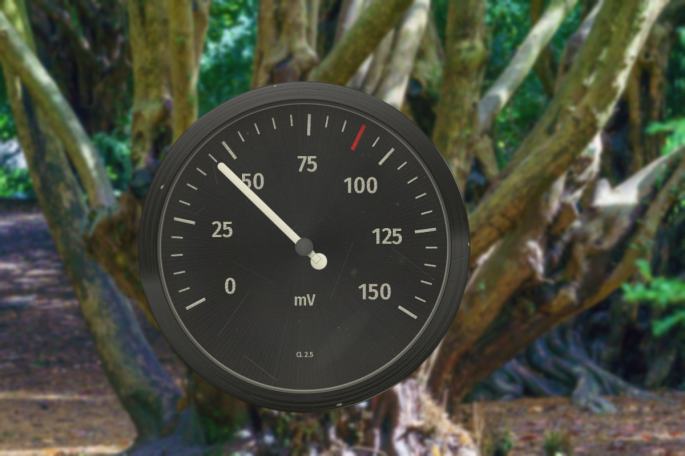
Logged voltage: 45 mV
